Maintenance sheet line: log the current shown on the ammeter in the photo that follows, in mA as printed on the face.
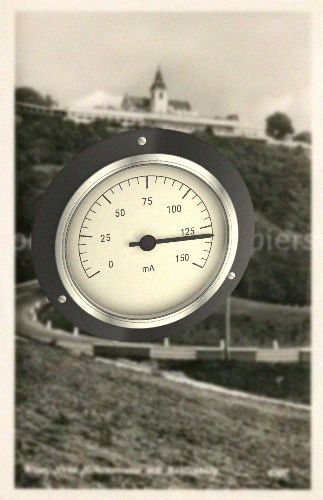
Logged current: 130 mA
